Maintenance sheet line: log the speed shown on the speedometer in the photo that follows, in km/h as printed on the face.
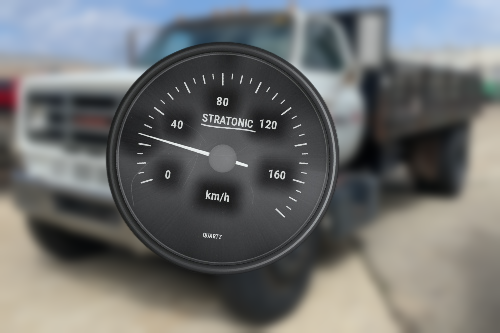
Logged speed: 25 km/h
